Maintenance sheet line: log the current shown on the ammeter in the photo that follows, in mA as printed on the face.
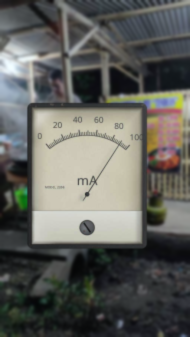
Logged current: 90 mA
